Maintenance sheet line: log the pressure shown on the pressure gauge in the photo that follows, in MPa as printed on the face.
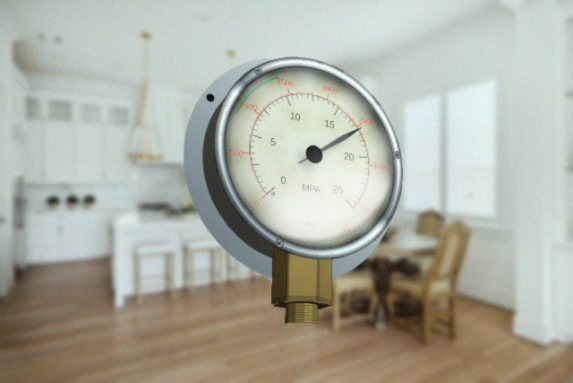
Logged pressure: 17.5 MPa
